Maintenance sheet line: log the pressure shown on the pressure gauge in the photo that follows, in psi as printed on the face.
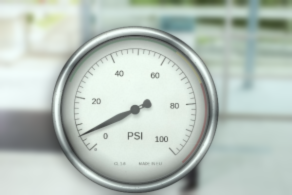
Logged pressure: 6 psi
